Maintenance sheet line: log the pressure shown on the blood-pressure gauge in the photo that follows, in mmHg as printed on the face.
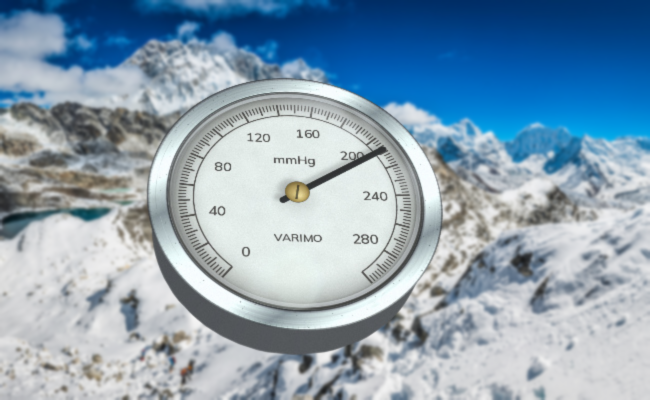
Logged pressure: 210 mmHg
